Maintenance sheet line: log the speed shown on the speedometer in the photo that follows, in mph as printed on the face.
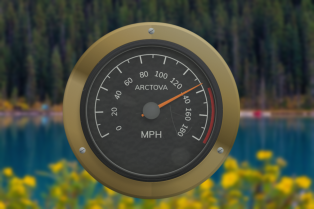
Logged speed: 135 mph
